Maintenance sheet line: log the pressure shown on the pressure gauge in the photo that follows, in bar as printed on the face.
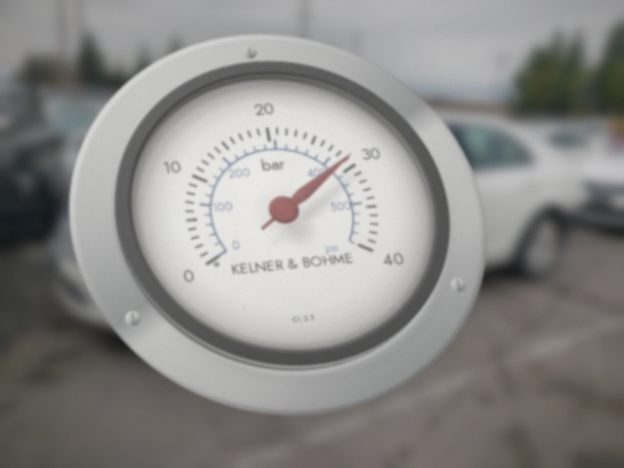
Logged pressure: 29 bar
